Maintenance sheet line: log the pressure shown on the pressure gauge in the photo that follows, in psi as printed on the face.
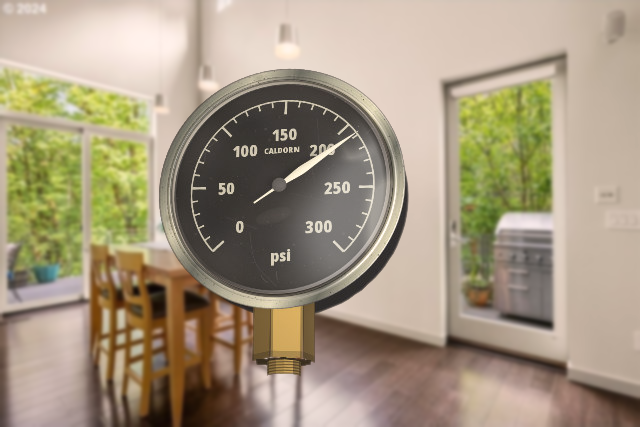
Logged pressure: 210 psi
